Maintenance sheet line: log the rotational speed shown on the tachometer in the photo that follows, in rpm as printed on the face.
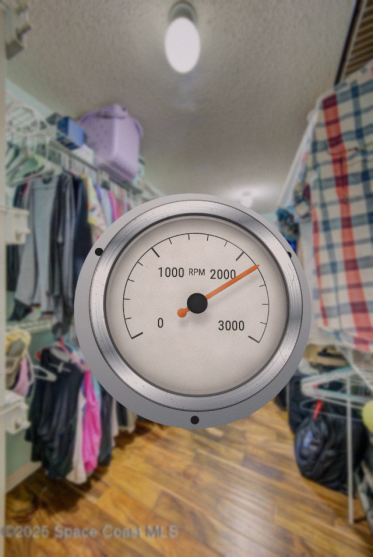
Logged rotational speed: 2200 rpm
